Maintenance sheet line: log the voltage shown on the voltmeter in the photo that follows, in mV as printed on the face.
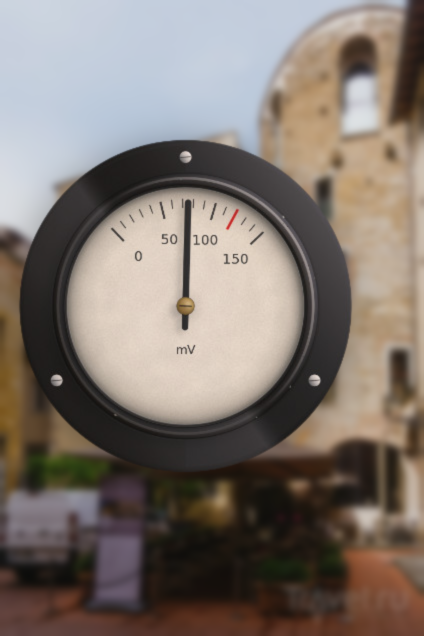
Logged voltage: 75 mV
